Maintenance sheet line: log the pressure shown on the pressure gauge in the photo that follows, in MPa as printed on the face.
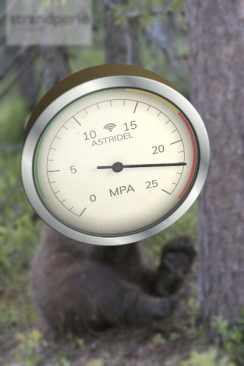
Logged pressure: 22 MPa
